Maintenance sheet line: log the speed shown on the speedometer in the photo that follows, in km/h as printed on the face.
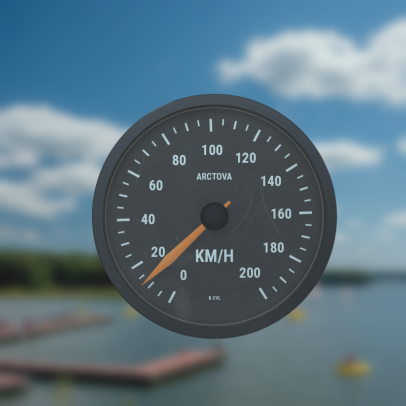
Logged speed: 12.5 km/h
